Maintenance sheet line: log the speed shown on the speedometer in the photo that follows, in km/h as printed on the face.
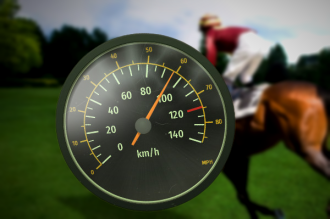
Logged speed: 95 km/h
